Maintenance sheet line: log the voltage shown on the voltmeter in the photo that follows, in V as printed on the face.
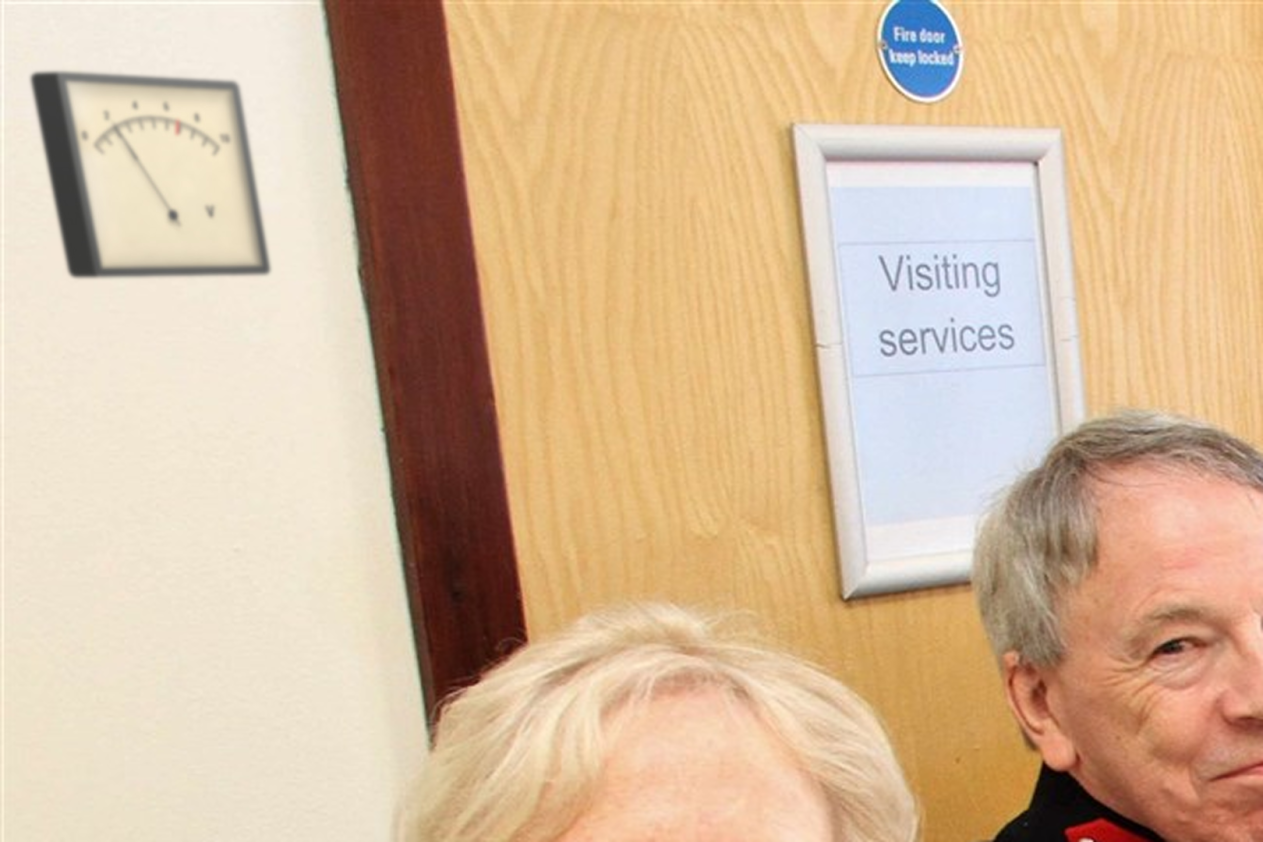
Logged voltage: 2 V
